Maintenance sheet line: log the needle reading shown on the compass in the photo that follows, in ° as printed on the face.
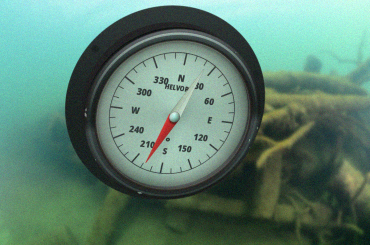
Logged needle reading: 200 °
